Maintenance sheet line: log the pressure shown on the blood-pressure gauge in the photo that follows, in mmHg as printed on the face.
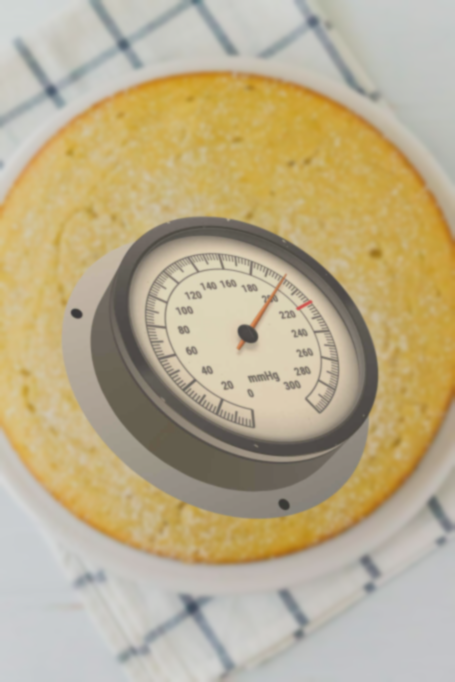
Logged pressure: 200 mmHg
